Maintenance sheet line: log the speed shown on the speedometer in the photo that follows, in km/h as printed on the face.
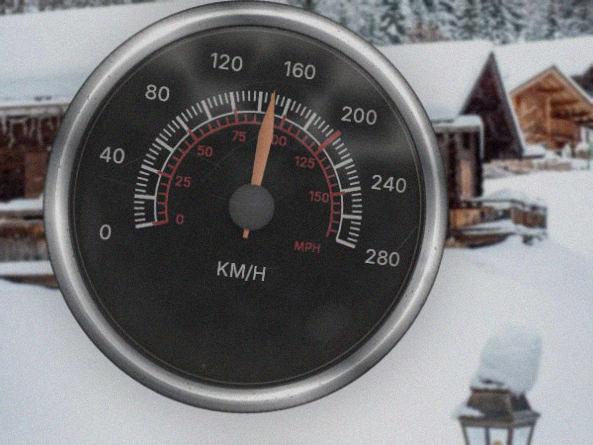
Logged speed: 148 km/h
